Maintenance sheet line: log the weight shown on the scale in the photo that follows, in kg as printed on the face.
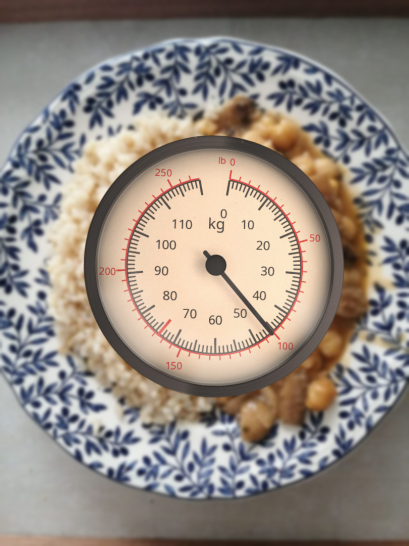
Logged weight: 46 kg
